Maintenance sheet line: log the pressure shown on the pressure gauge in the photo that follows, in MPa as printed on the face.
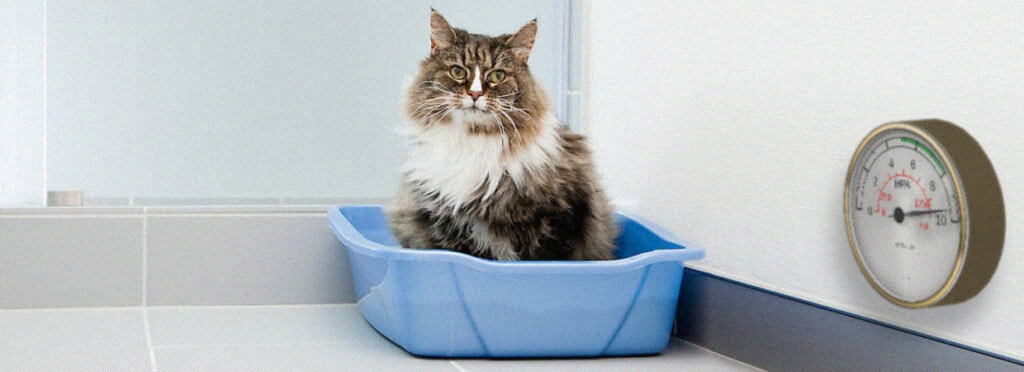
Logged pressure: 9.5 MPa
